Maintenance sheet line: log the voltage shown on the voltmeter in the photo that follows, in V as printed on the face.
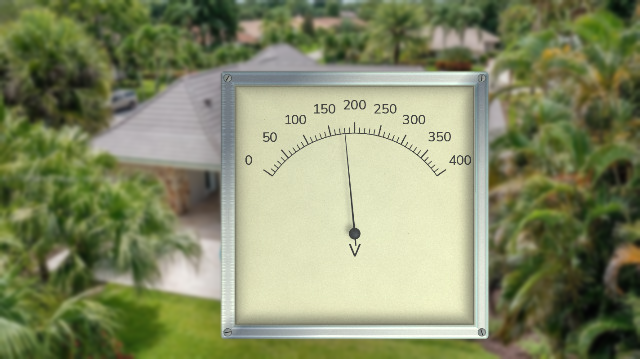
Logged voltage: 180 V
